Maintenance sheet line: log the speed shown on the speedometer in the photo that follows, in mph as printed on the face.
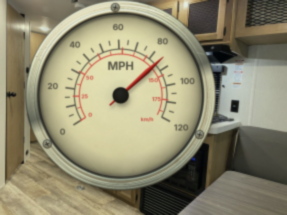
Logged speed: 85 mph
